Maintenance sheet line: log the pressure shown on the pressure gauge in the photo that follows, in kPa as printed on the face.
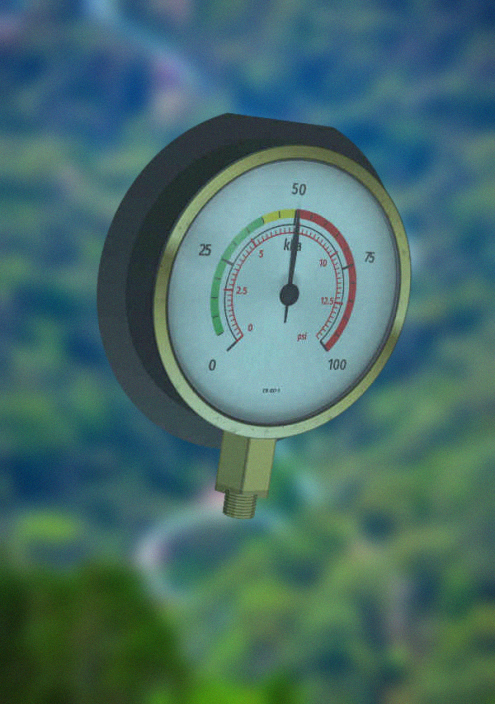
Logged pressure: 50 kPa
